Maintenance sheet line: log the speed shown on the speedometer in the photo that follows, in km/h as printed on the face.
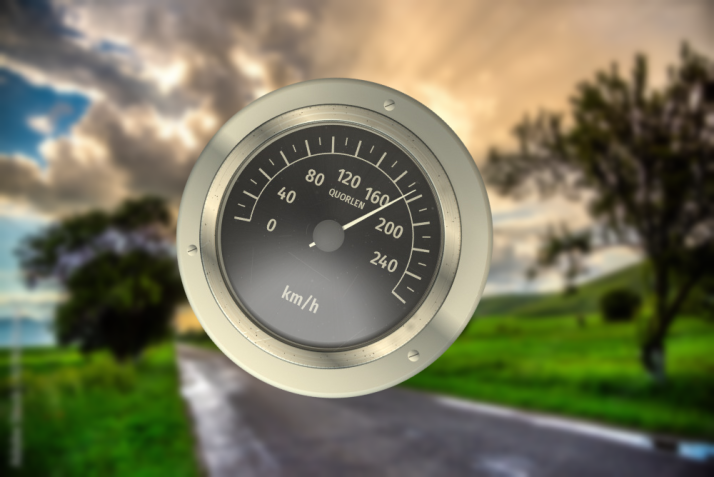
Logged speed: 175 km/h
